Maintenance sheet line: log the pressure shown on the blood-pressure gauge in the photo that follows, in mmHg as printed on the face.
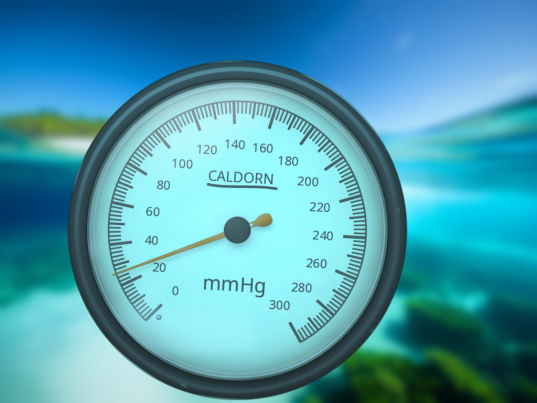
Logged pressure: 26 mmHg
